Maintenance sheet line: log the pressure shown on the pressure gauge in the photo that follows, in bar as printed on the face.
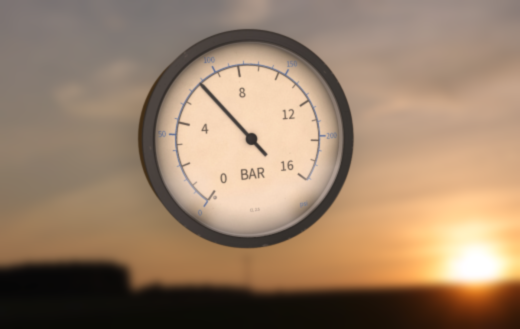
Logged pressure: 6 bar
